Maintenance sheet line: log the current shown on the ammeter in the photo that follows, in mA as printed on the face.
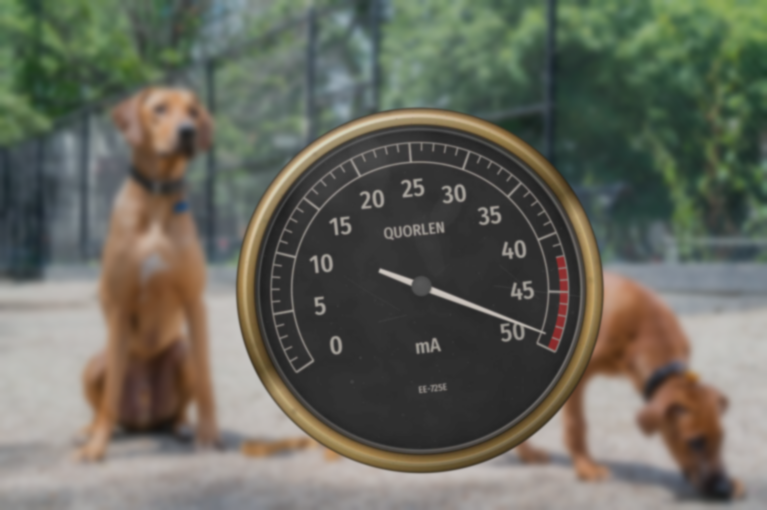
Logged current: 49 mA
